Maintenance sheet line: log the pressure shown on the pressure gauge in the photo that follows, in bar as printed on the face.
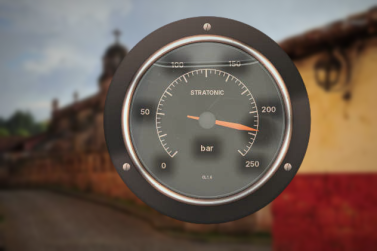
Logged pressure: 220 bar
